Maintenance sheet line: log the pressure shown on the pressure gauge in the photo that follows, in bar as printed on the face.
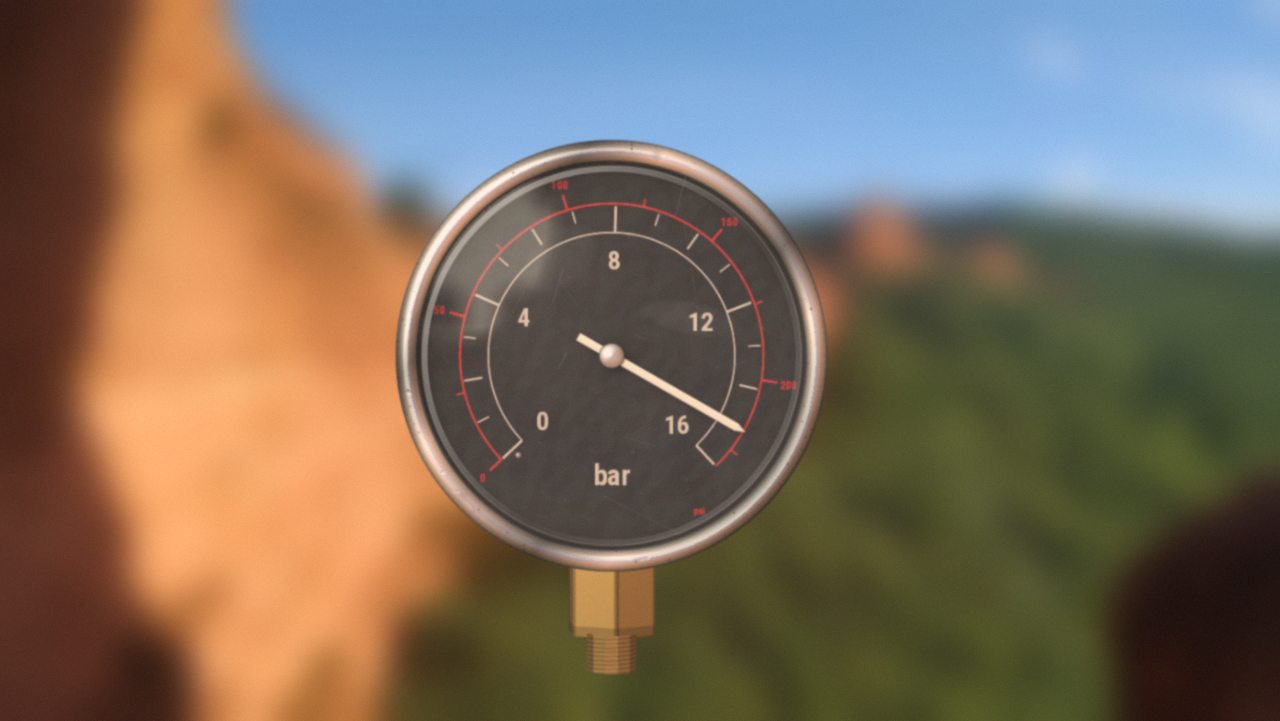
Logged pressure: 15 bar
